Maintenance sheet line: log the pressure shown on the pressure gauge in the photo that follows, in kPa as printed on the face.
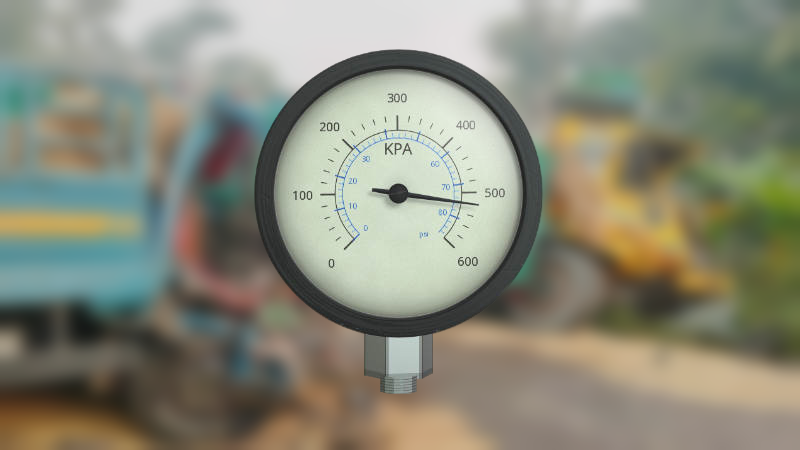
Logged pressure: 520 kPa
